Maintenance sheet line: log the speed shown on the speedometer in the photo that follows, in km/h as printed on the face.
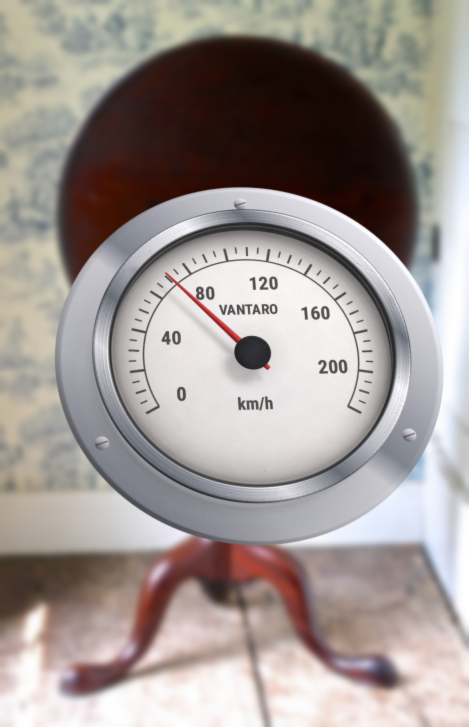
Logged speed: 70 km/h
